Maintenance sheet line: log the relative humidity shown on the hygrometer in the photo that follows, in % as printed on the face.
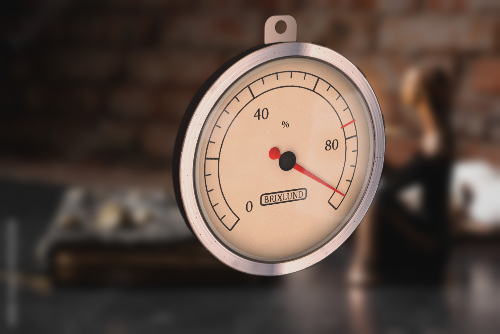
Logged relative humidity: 96 %
